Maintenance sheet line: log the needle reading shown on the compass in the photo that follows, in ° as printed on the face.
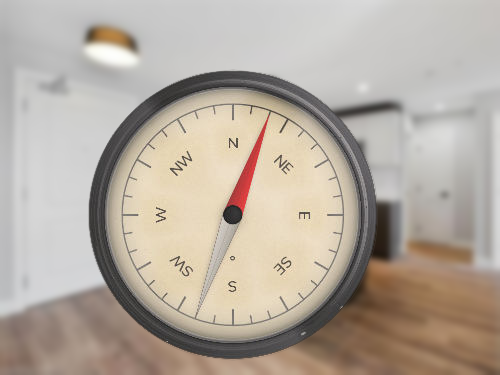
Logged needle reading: 20 °
